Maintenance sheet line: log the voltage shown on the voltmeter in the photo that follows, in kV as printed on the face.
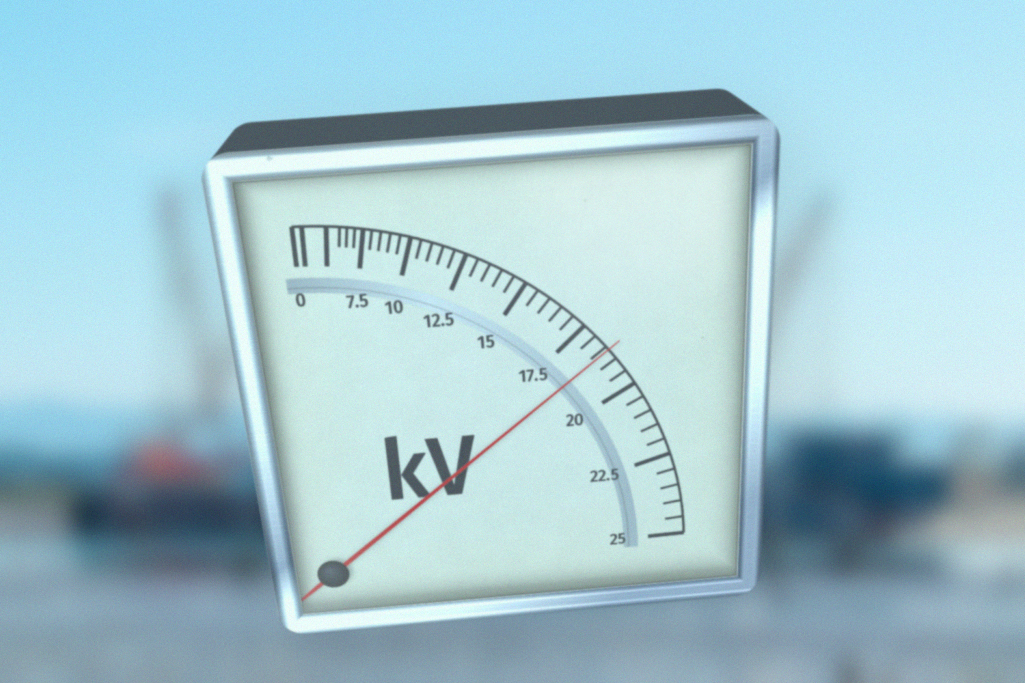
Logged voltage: 18.5 kV
